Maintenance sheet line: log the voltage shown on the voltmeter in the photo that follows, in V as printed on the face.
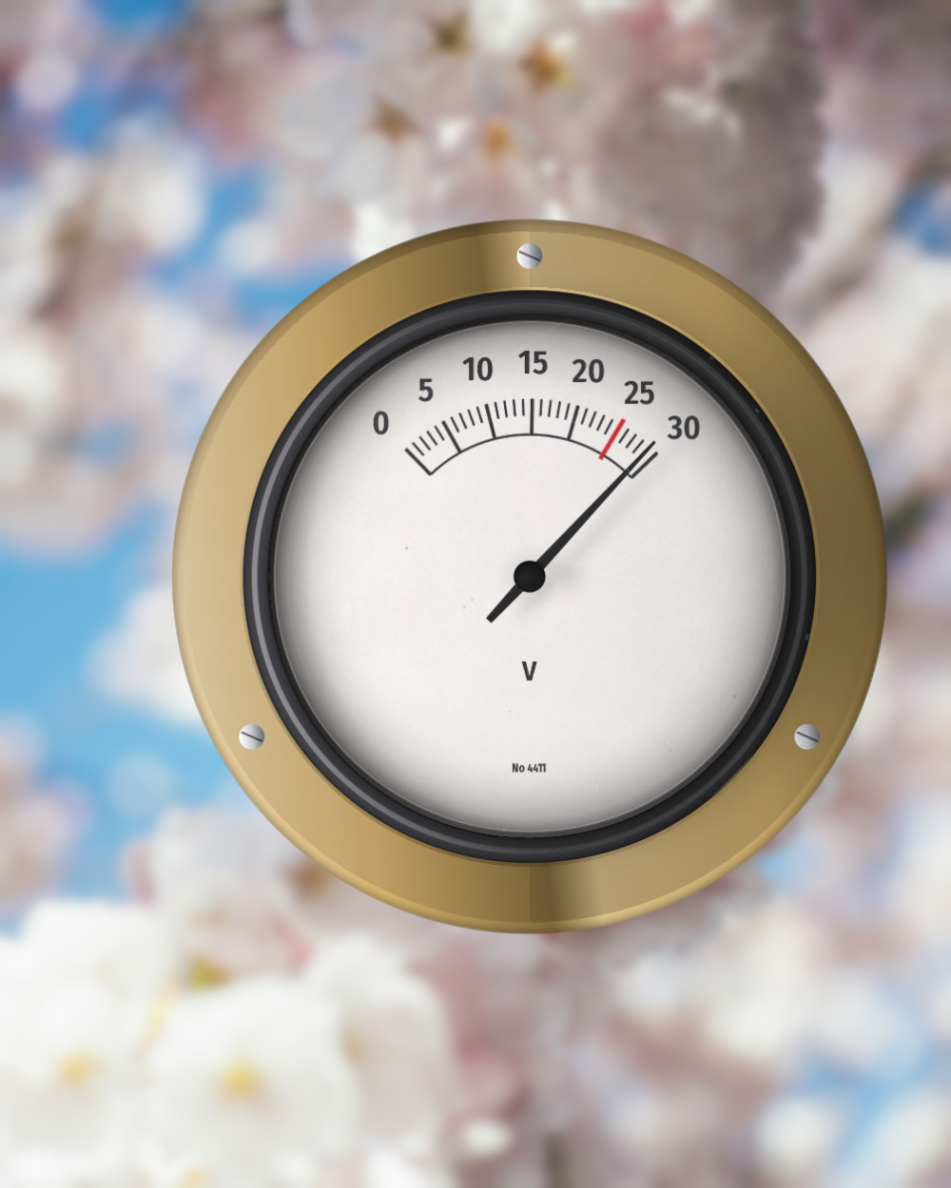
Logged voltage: 29 V
